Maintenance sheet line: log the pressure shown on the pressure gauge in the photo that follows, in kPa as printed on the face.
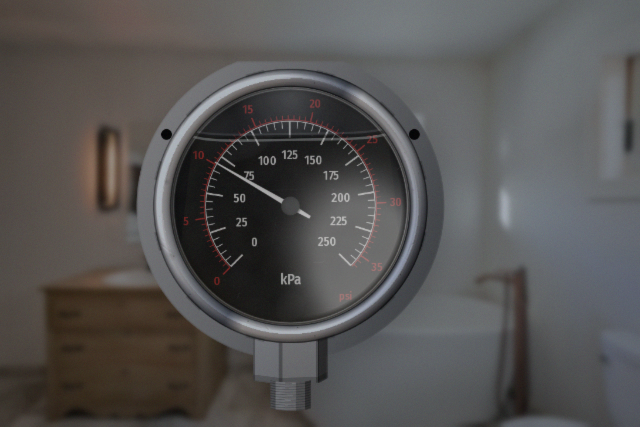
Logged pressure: 70 kPa
